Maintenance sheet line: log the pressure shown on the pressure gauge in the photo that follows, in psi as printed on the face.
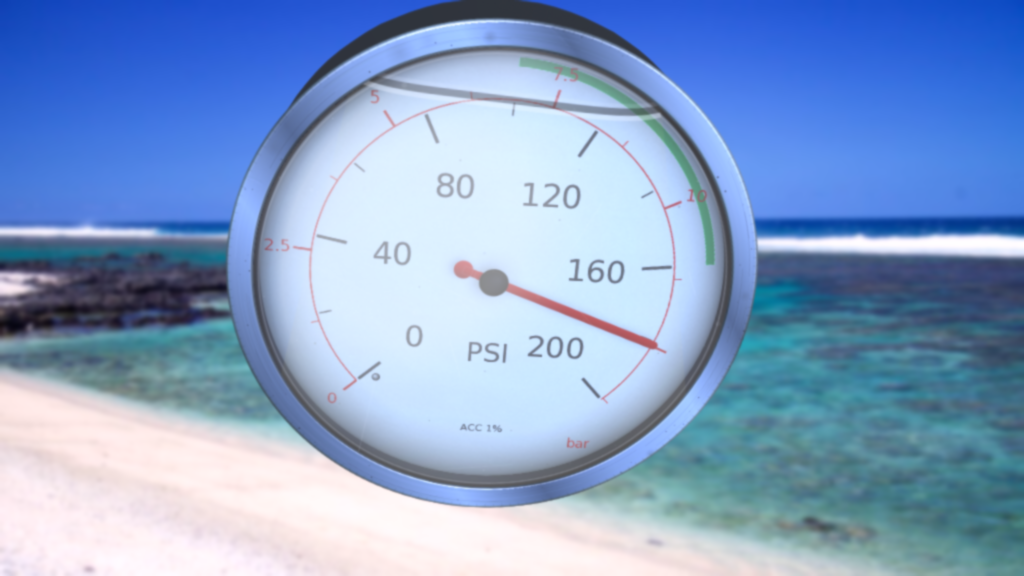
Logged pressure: 180 psi
